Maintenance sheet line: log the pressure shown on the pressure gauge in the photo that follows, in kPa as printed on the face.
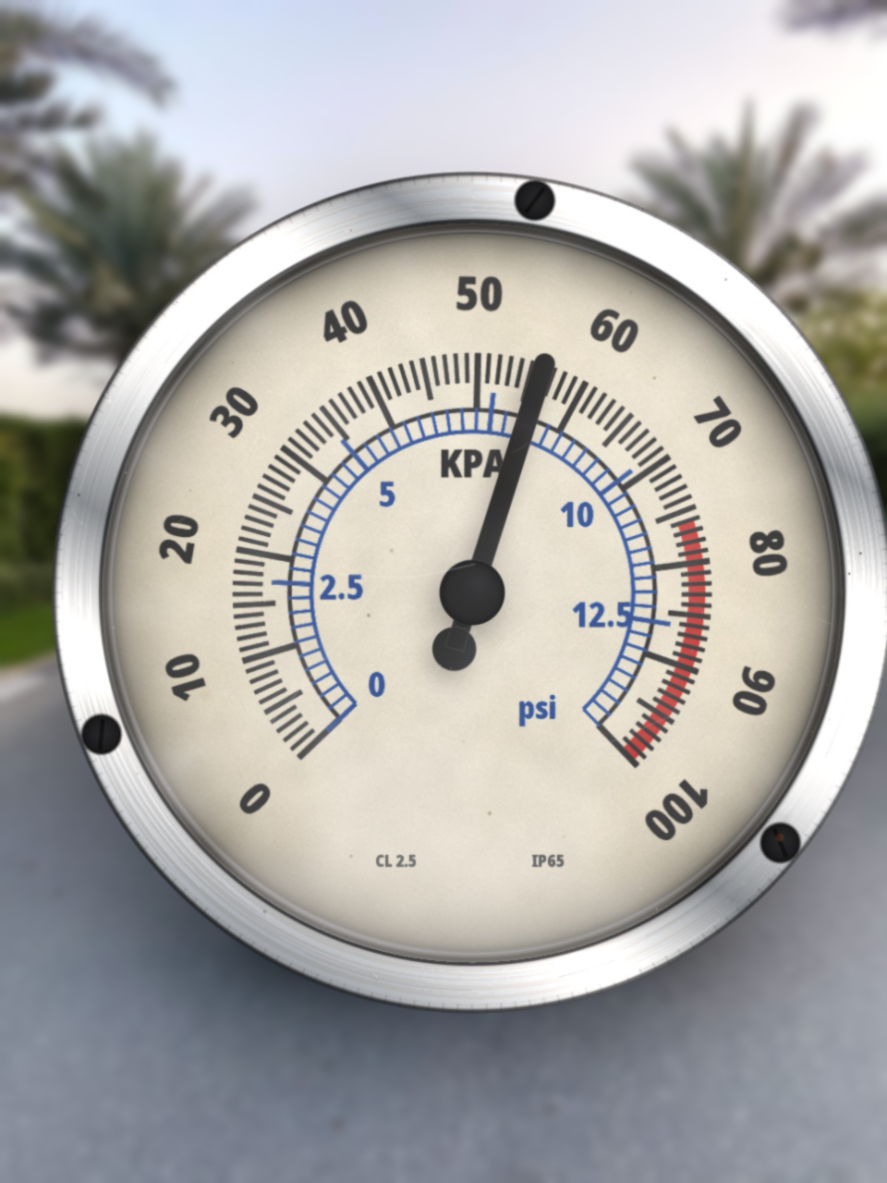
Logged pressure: 56 kPa
